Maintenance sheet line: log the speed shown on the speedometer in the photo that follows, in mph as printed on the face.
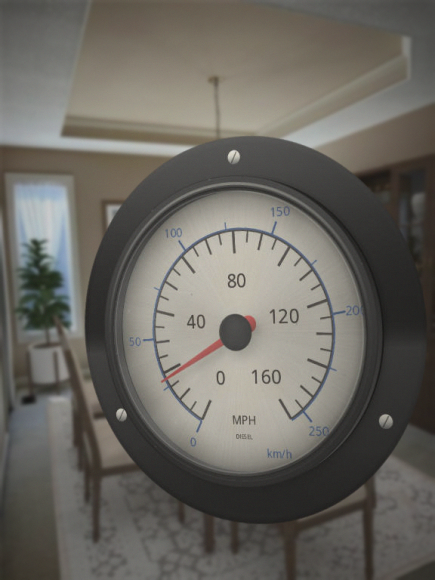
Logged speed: 17.5 mph
